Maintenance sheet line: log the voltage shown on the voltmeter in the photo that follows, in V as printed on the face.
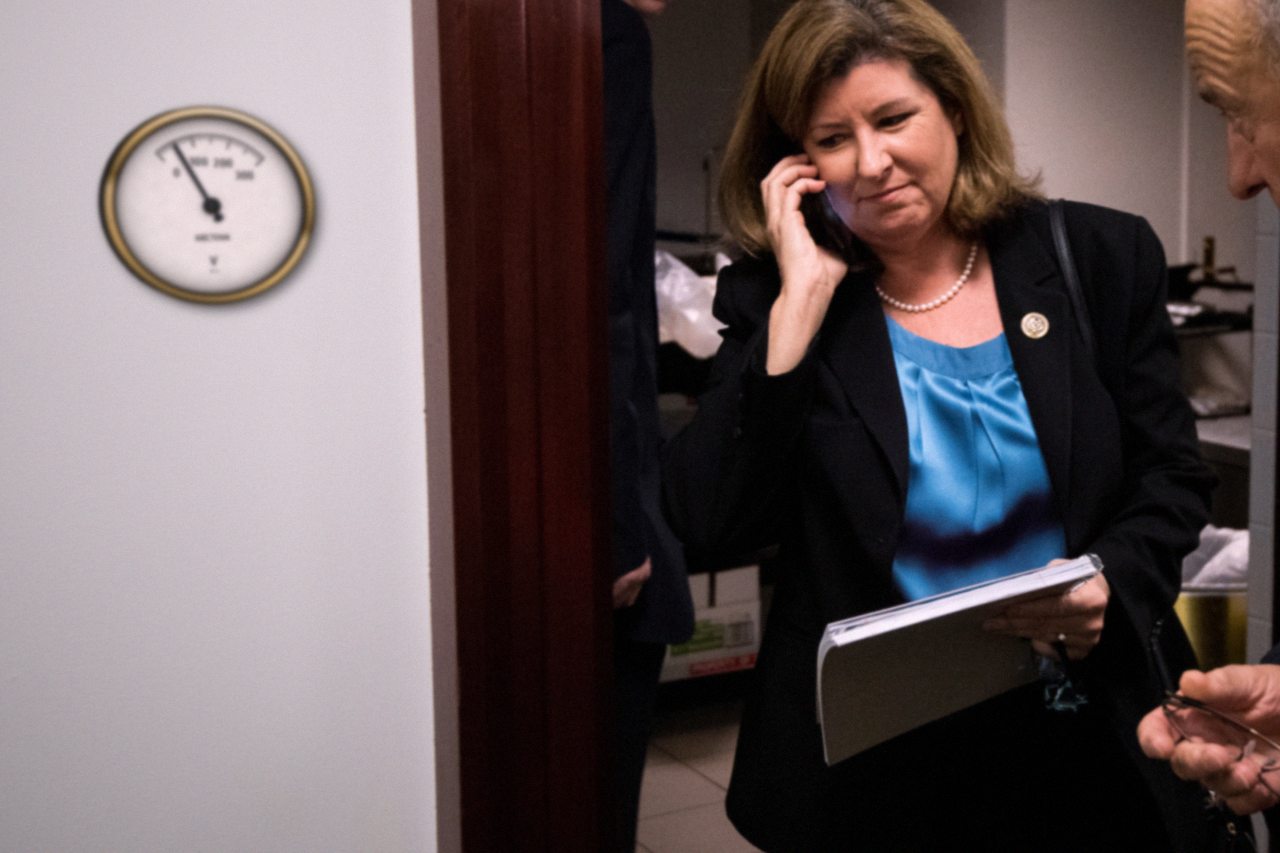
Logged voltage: 50 V
